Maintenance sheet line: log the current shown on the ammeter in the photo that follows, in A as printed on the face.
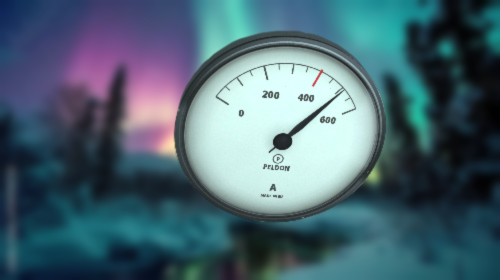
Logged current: 500 A
